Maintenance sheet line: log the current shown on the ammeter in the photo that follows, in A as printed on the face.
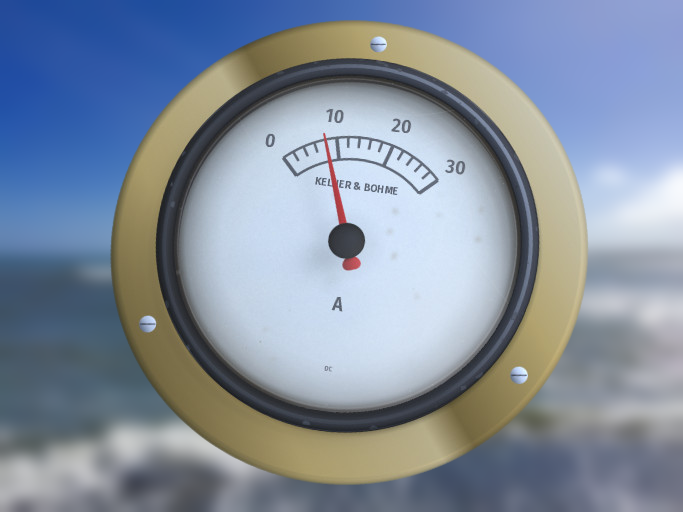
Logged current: 8 A
